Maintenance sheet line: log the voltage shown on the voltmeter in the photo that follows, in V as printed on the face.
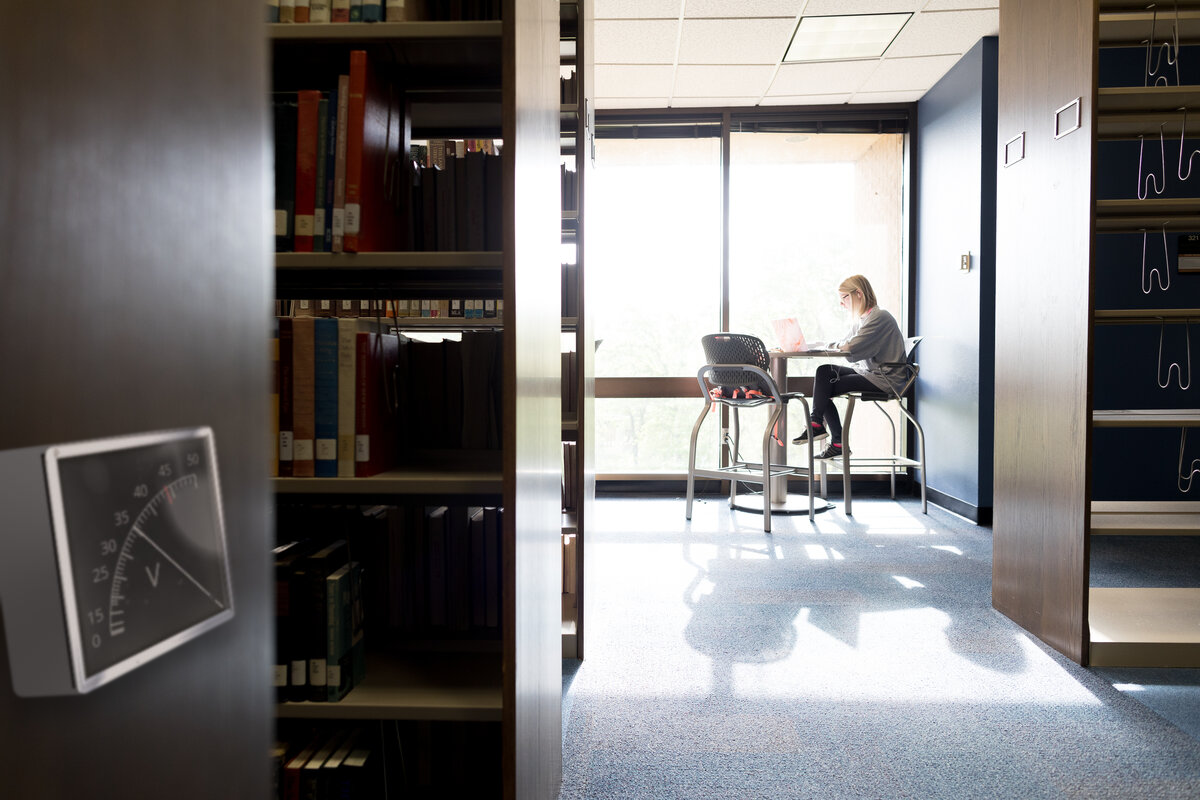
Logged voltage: 35 V
